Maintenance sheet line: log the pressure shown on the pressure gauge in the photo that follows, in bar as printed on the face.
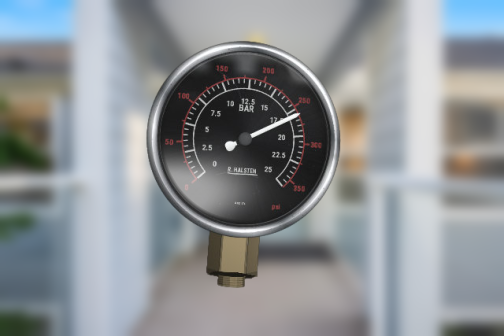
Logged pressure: 18 bar
